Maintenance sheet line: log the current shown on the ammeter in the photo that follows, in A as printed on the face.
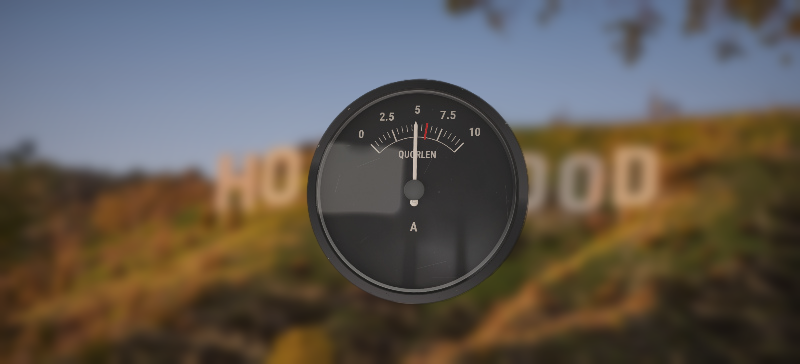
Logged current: 5 A
